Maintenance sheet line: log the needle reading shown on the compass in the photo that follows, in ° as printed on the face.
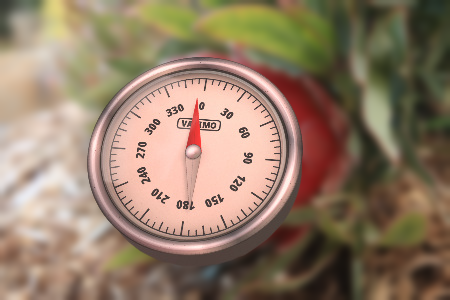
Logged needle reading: 355 °
